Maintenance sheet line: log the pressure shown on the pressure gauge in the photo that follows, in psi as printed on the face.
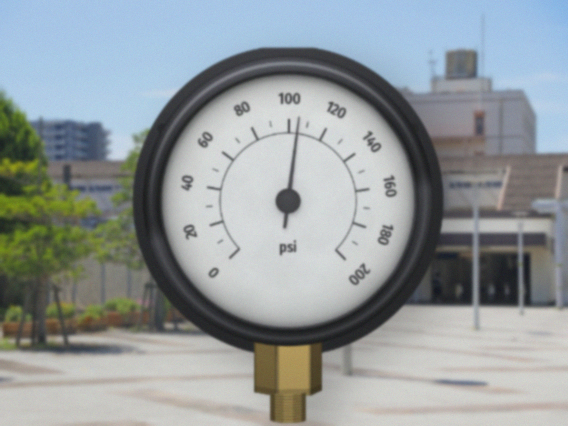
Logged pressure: 105 psi
